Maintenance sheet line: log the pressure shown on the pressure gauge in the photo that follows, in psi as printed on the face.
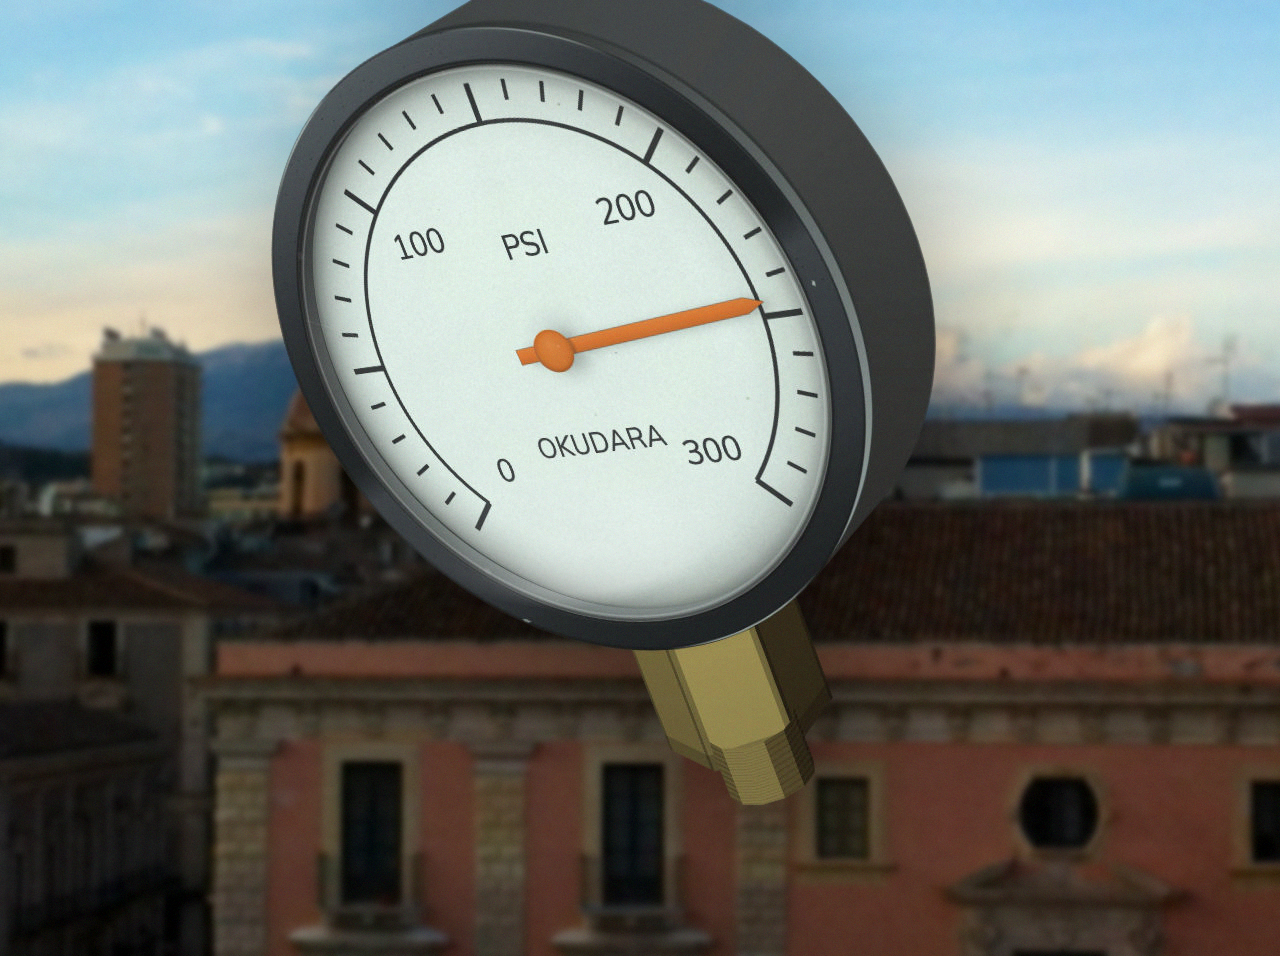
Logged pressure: 245 psi
